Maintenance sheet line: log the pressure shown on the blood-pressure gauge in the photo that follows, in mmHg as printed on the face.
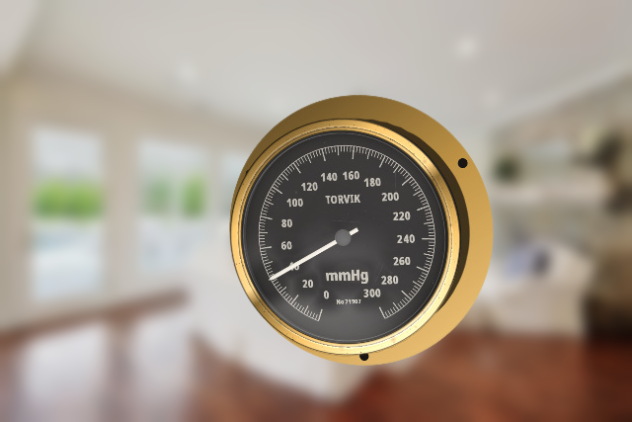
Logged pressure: 40 mmHg
